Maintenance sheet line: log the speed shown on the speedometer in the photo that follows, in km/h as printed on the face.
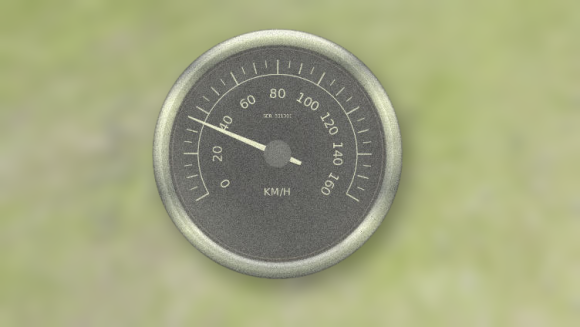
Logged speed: 35 km/h
